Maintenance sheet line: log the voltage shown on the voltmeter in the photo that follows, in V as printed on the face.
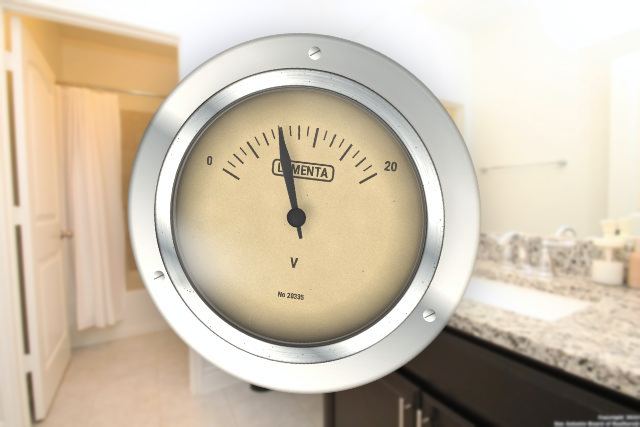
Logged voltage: 8 V
